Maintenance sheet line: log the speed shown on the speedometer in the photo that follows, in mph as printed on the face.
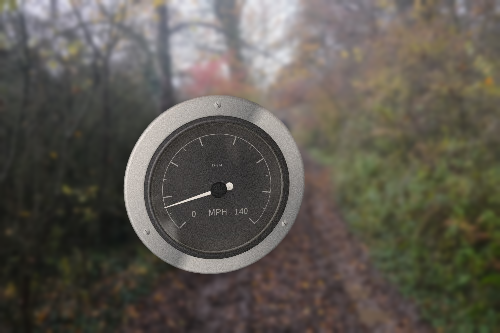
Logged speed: 15 mph
